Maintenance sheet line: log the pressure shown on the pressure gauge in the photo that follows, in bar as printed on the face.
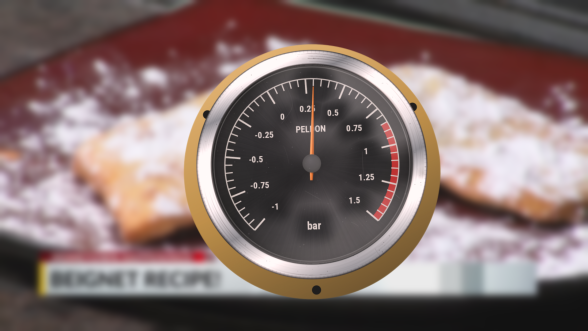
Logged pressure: 0.3 bar
